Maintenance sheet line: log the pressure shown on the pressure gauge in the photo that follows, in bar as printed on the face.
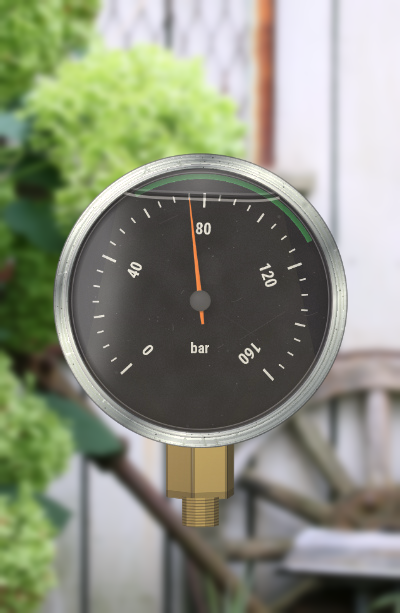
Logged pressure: 75 bar
